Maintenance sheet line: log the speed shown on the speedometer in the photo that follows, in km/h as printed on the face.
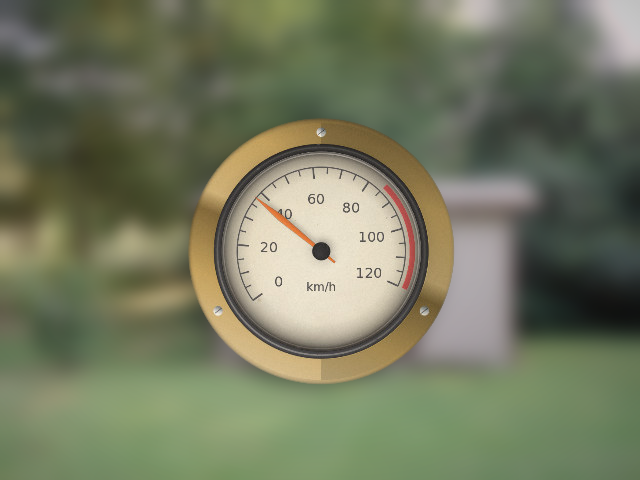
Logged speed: 37.5 km/h
